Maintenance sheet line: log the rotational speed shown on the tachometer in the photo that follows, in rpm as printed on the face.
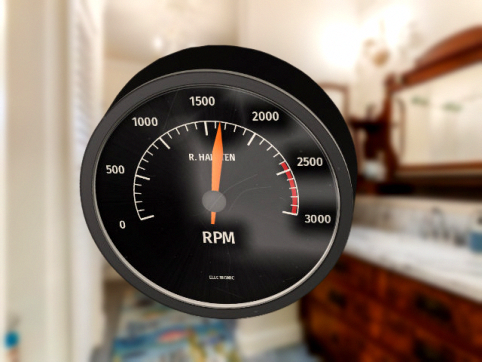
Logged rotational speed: 1650 rpm
